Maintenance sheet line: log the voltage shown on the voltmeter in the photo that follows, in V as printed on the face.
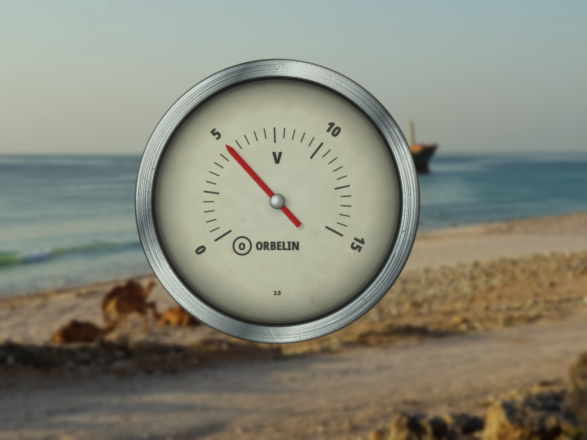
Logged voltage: 5 V
